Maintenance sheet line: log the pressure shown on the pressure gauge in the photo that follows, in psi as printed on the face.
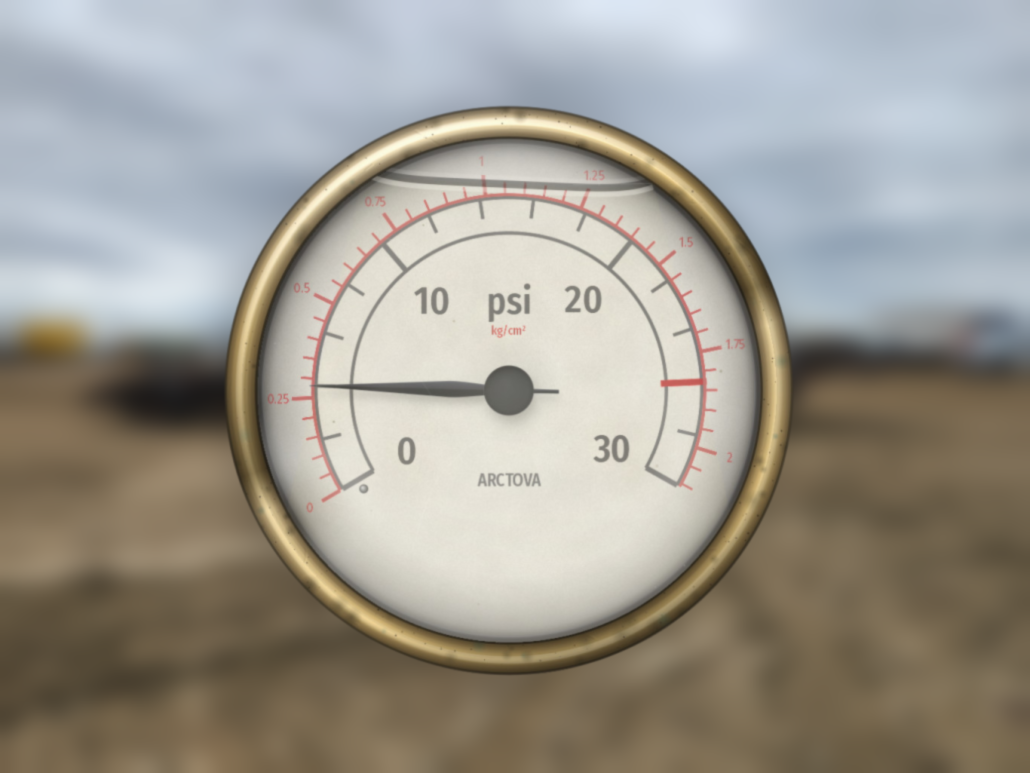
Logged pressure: 4 psi
